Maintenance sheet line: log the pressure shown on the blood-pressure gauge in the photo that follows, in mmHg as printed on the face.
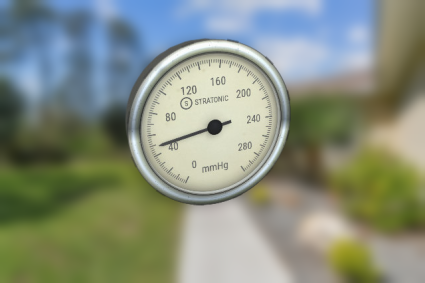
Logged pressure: 50 mmHg
